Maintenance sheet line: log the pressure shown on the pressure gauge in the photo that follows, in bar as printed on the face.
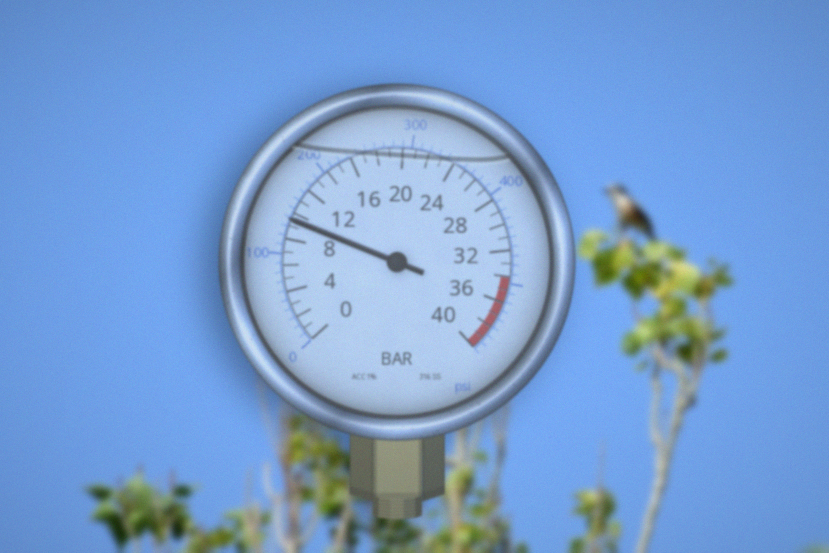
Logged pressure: 9.5 bar
